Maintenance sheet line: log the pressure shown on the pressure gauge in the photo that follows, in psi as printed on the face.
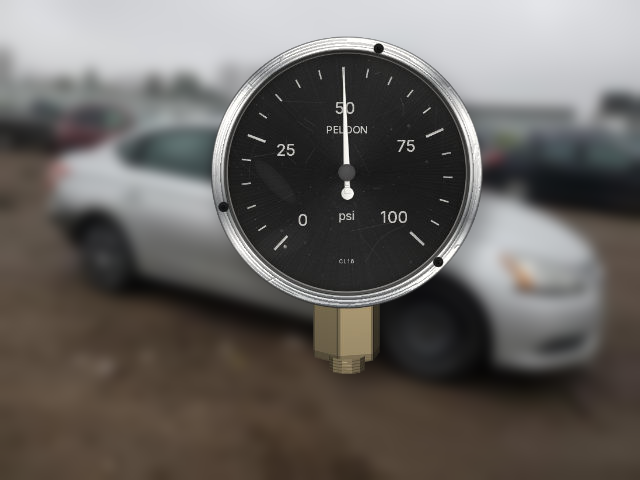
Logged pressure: 50 psi
